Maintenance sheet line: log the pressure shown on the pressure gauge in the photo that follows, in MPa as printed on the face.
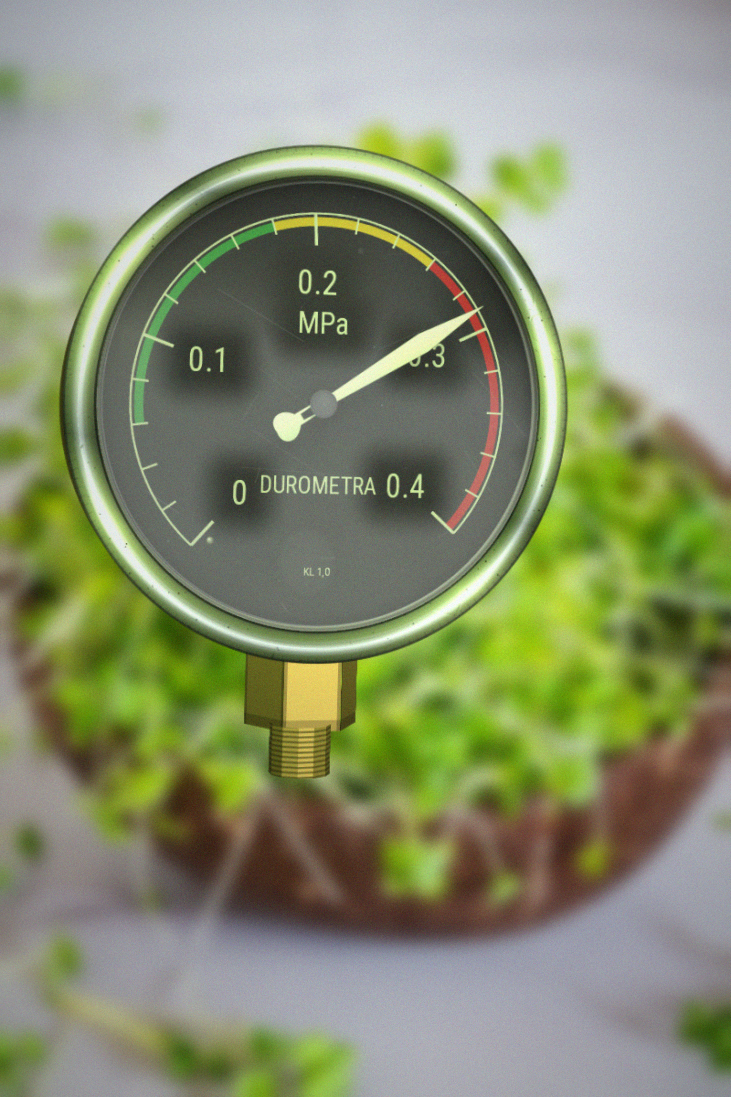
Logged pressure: 0.29 MPa
